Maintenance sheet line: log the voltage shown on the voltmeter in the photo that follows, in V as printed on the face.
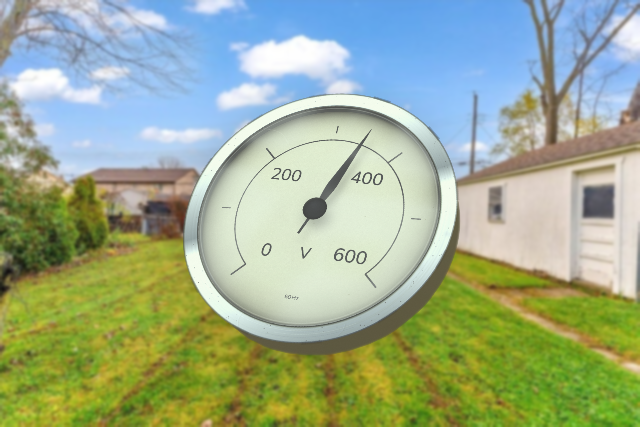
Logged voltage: 350 V
